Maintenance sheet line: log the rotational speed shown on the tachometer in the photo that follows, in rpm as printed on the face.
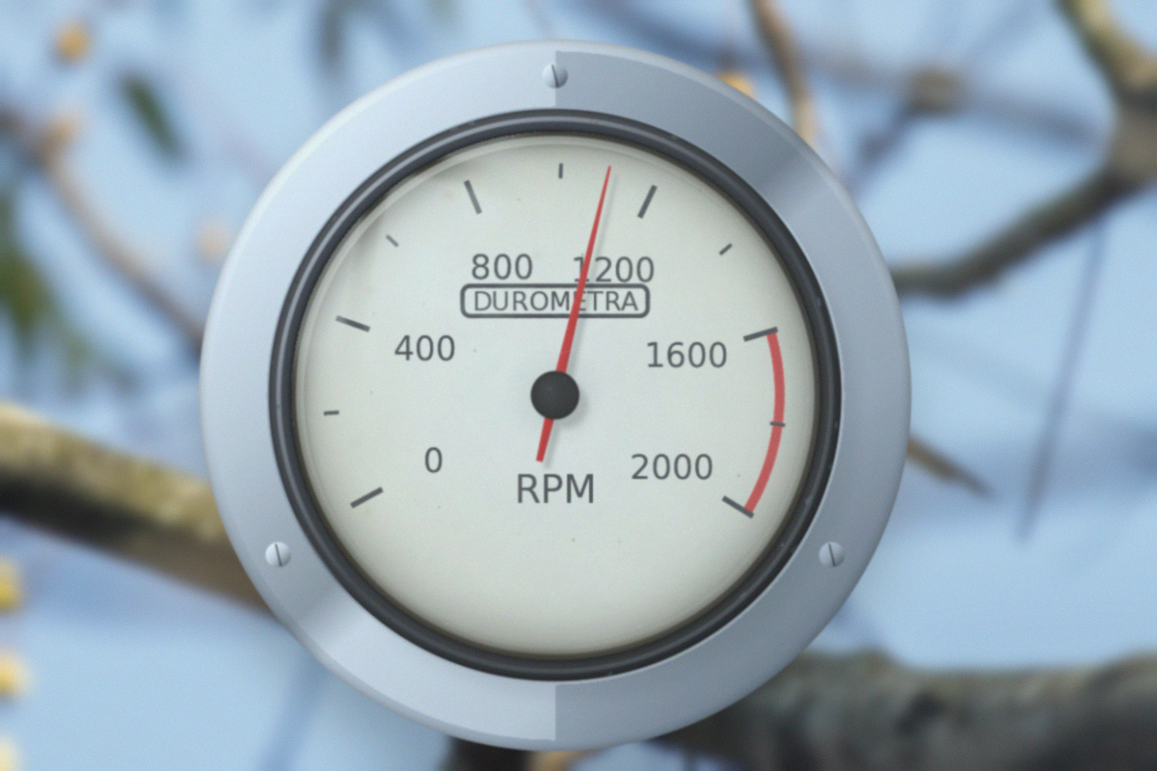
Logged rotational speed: 1100 rpm
